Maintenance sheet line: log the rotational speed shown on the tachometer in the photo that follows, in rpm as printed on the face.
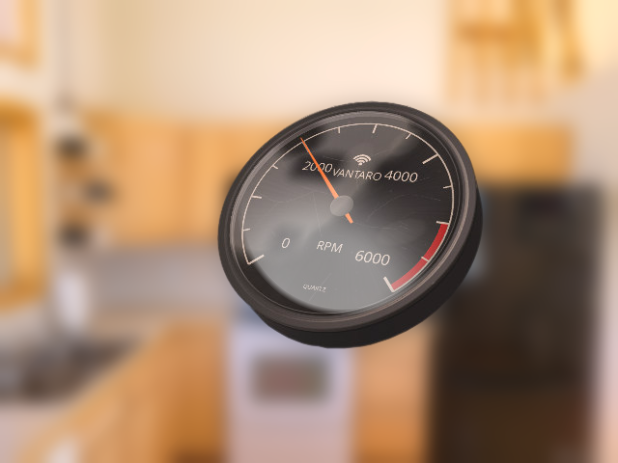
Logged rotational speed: 2000 rpm
